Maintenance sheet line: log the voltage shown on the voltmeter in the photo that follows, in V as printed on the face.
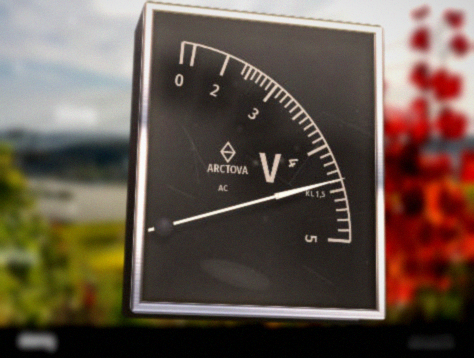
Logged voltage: 4.4 V
